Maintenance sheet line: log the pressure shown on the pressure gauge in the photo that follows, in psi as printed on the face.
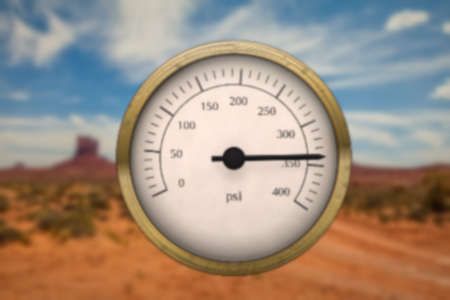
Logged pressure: 340 psi
